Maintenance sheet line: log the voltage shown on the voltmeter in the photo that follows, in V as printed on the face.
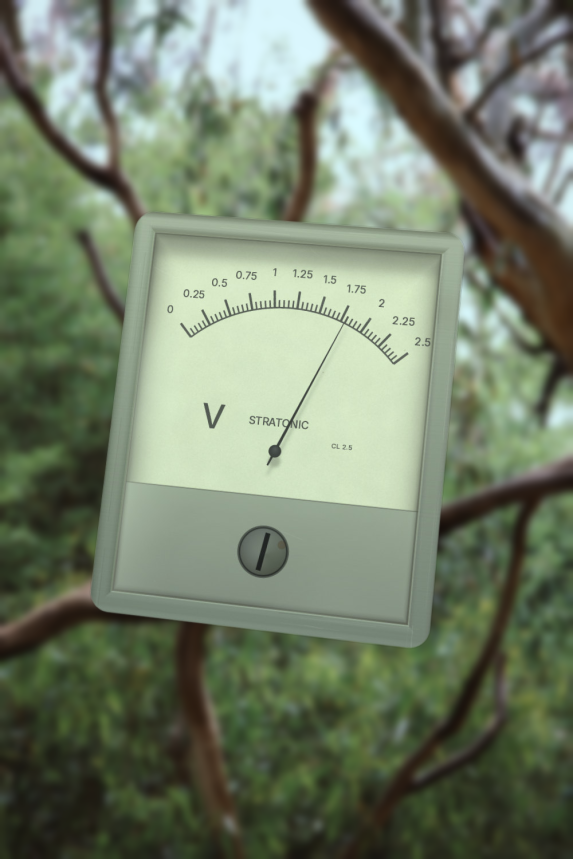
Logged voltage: 1.8 V
